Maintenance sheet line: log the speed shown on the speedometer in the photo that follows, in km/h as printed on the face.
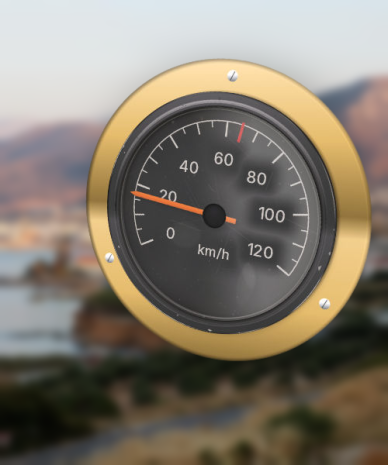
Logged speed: 17.5 km/h
